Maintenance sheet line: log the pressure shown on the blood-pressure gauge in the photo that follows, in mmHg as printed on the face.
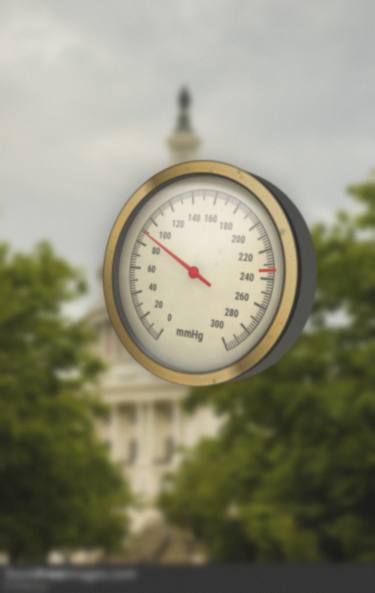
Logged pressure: 90 mmHg
